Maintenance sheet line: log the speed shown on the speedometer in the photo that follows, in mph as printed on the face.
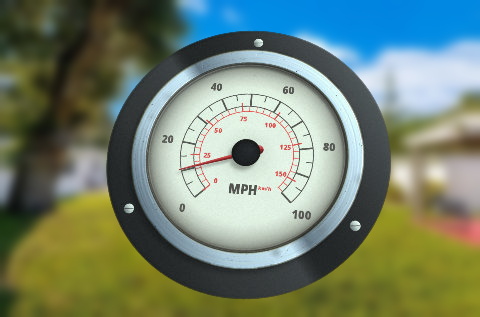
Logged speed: 10 mph
